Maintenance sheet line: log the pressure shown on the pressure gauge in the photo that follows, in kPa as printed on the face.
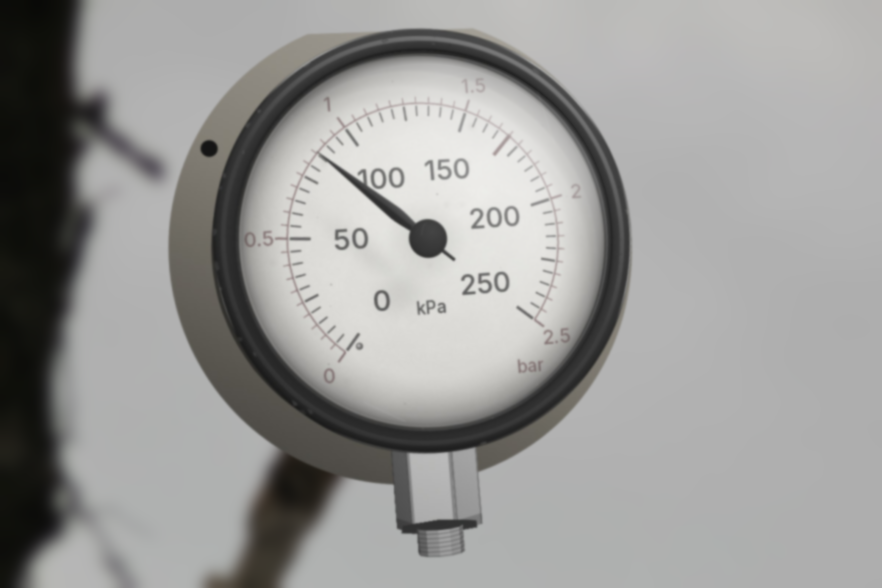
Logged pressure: 85 kPa
